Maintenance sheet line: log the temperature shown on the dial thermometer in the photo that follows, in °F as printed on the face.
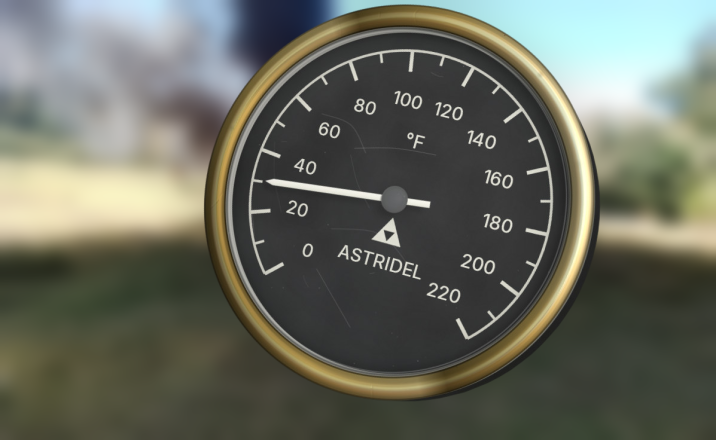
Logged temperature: 30 °F
